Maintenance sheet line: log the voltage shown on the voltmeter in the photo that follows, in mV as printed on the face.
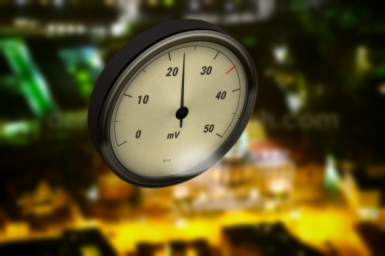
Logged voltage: 22.5 mV
